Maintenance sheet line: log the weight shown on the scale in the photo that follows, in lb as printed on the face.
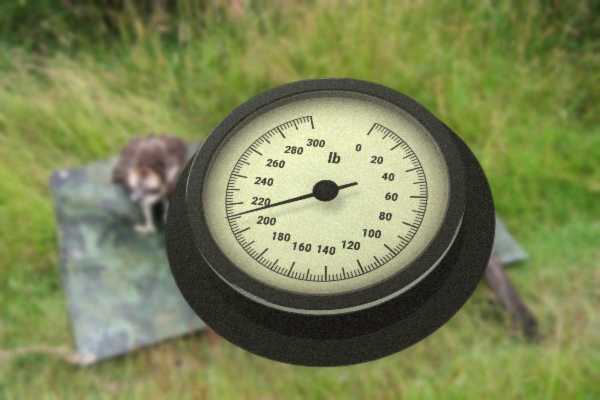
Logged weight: 210 lb
